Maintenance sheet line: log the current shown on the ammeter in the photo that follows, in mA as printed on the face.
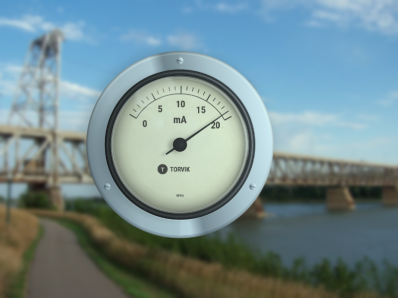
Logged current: 19 mA
